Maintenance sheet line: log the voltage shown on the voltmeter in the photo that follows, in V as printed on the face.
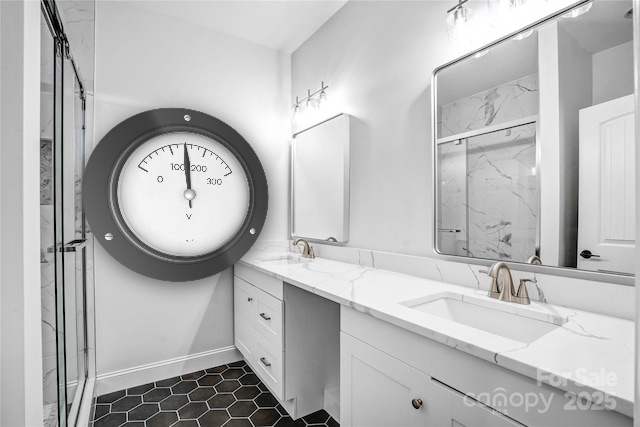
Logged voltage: 140 V
